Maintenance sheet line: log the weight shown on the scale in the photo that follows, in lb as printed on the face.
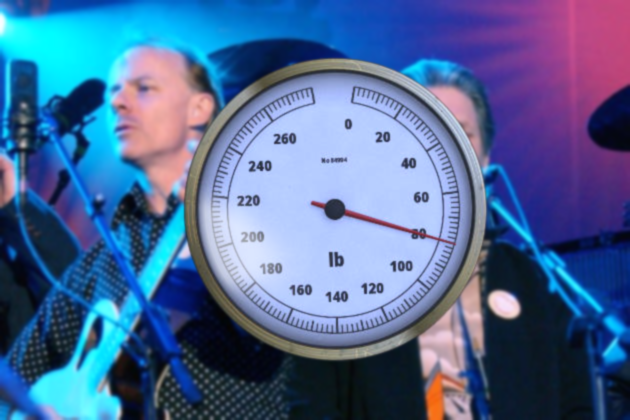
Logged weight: 80 lb
